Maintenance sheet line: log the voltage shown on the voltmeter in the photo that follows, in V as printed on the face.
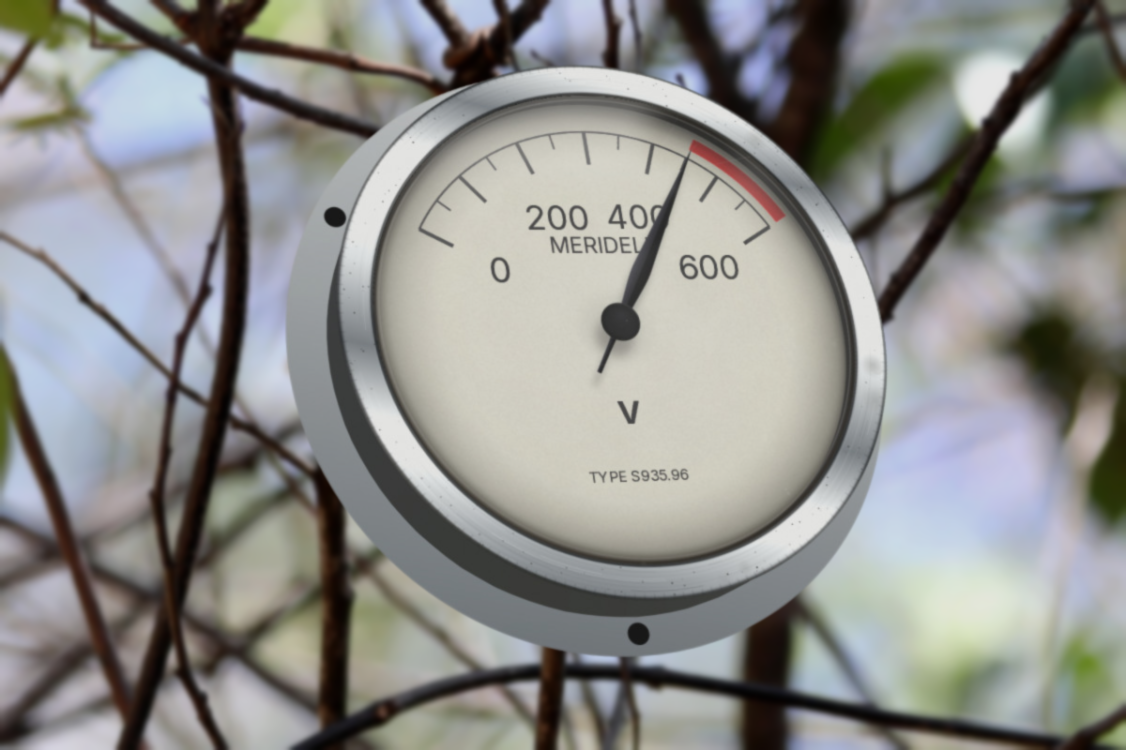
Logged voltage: 450 V
